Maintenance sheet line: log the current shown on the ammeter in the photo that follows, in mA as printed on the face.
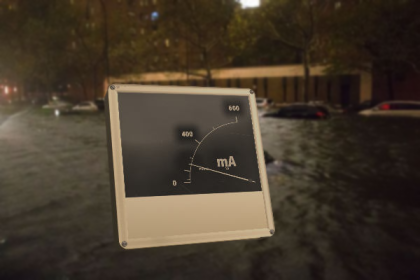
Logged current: 250 mA
